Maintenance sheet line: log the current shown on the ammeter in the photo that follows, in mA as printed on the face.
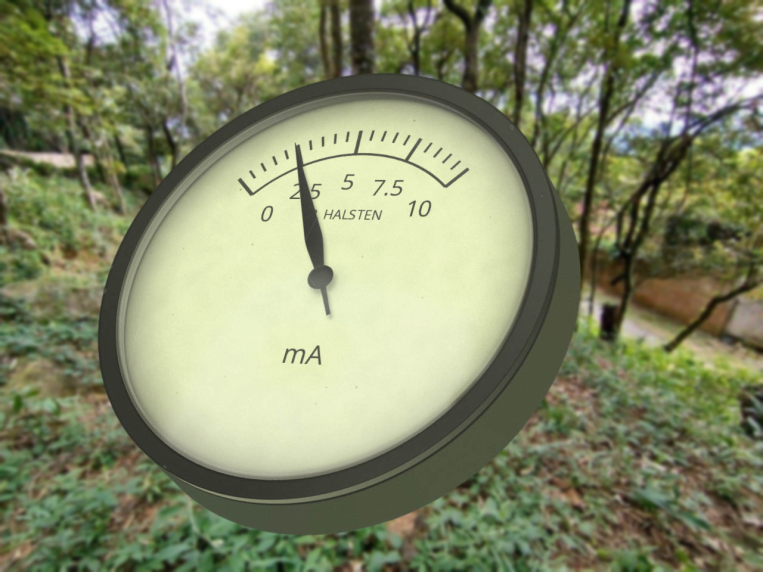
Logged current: 2.5 mA
